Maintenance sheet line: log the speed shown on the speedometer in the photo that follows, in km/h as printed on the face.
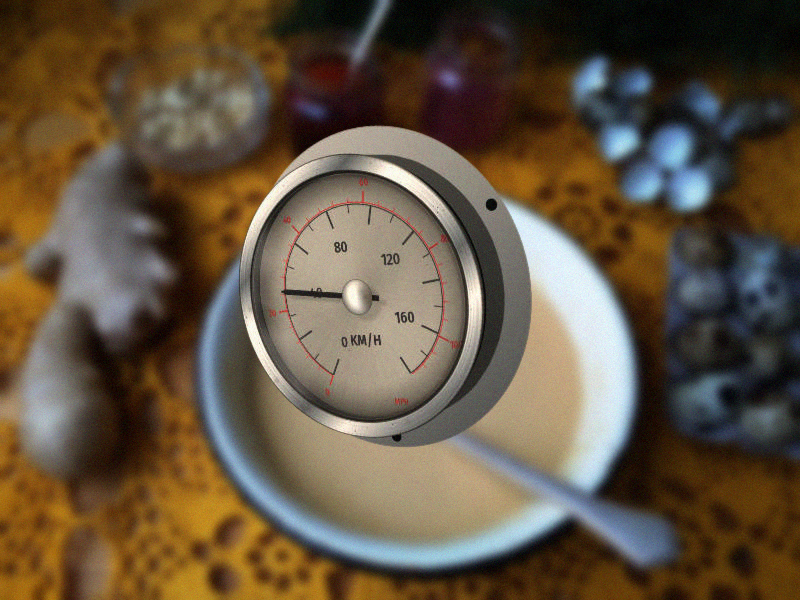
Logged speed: 40 km/h
